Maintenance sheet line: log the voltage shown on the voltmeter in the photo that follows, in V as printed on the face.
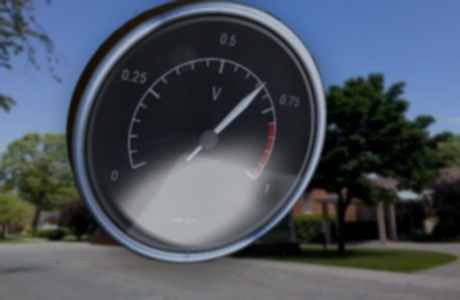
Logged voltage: 0.65 V
